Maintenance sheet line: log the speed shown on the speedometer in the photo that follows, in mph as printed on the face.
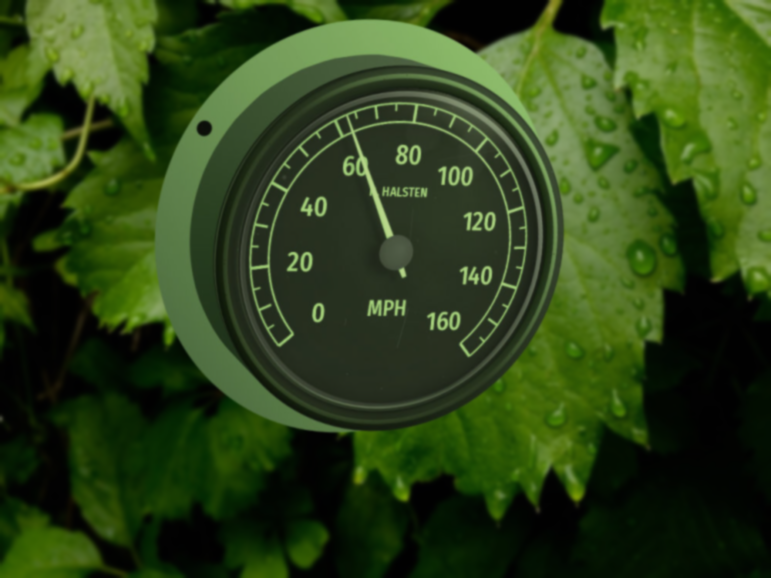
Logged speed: 62.5 mph
